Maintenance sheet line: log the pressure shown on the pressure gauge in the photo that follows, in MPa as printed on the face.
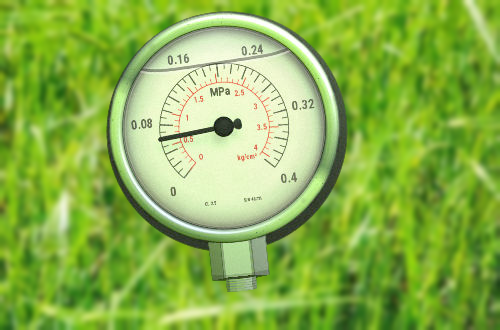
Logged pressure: 0.06 MPa
